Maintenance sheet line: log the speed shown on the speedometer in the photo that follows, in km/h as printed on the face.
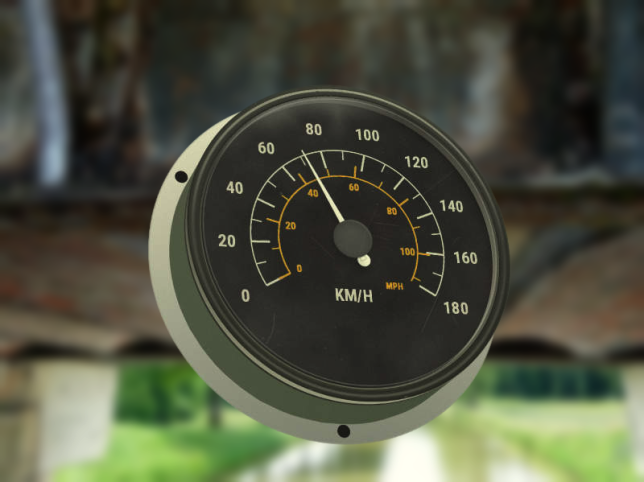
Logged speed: 70 km/h
